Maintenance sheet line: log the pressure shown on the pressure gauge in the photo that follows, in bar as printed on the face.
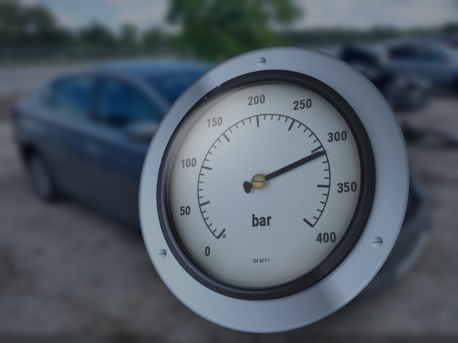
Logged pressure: 310 bar
